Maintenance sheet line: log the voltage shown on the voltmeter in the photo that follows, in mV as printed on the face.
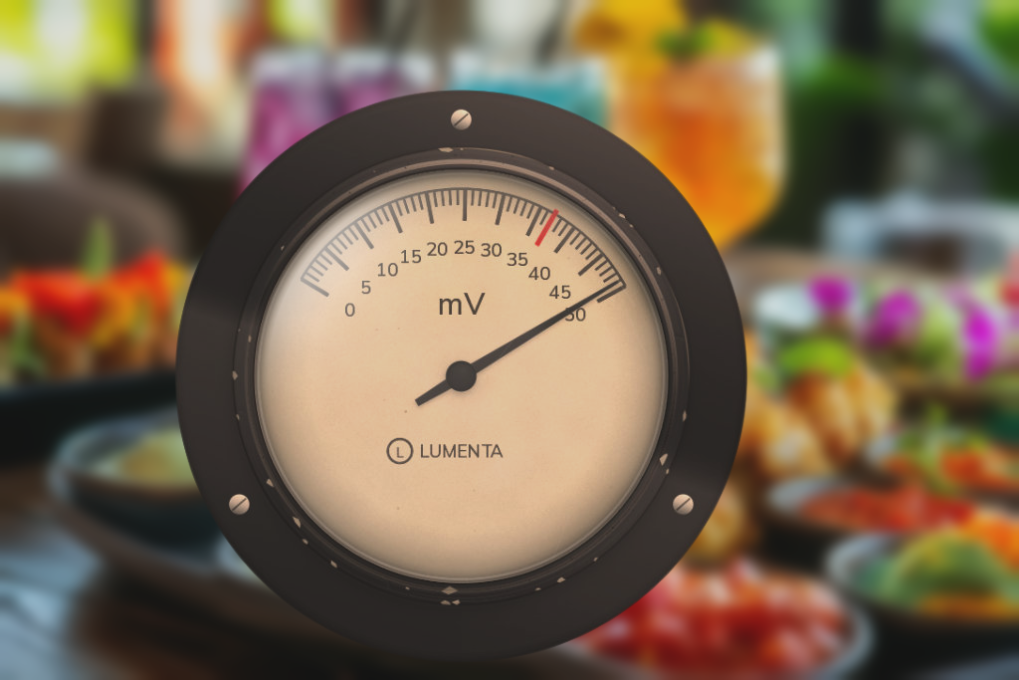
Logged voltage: 49 mV
